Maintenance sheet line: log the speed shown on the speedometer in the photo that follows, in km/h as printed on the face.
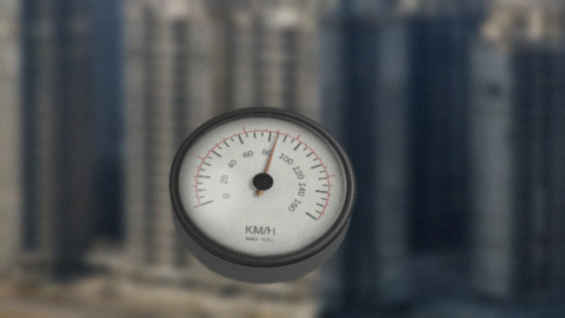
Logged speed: 85 km/h
